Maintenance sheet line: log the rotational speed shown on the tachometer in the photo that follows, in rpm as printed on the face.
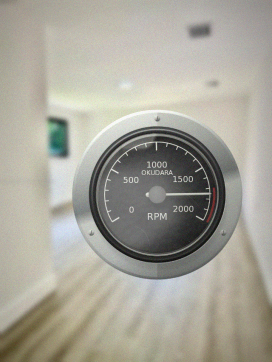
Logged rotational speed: 1750 rpm
